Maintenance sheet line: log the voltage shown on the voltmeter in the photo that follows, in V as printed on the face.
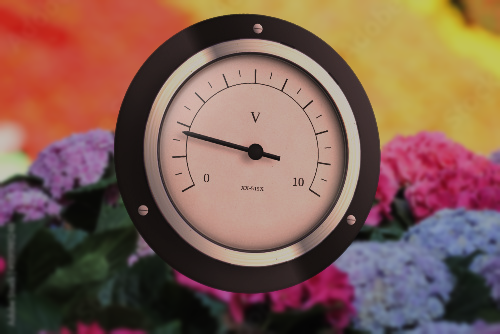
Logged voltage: 1.75 V
